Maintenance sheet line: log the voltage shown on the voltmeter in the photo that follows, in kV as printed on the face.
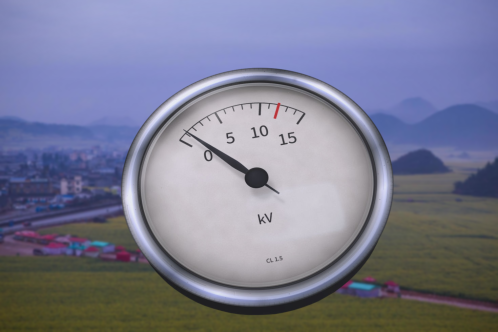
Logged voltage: 1 kV
